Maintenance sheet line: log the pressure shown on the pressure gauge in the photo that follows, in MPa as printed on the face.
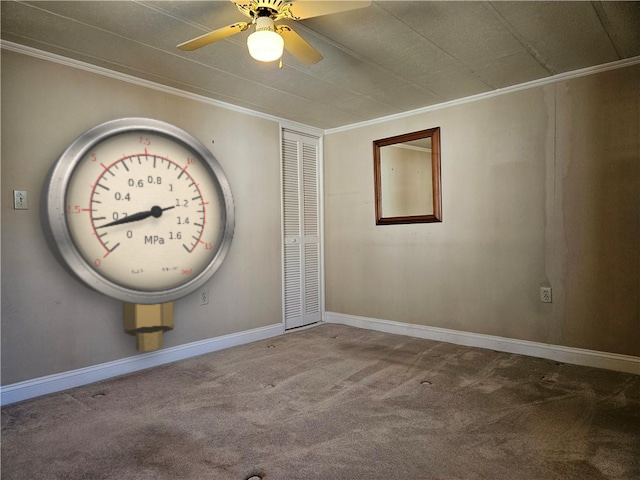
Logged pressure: 0.15 MPa
